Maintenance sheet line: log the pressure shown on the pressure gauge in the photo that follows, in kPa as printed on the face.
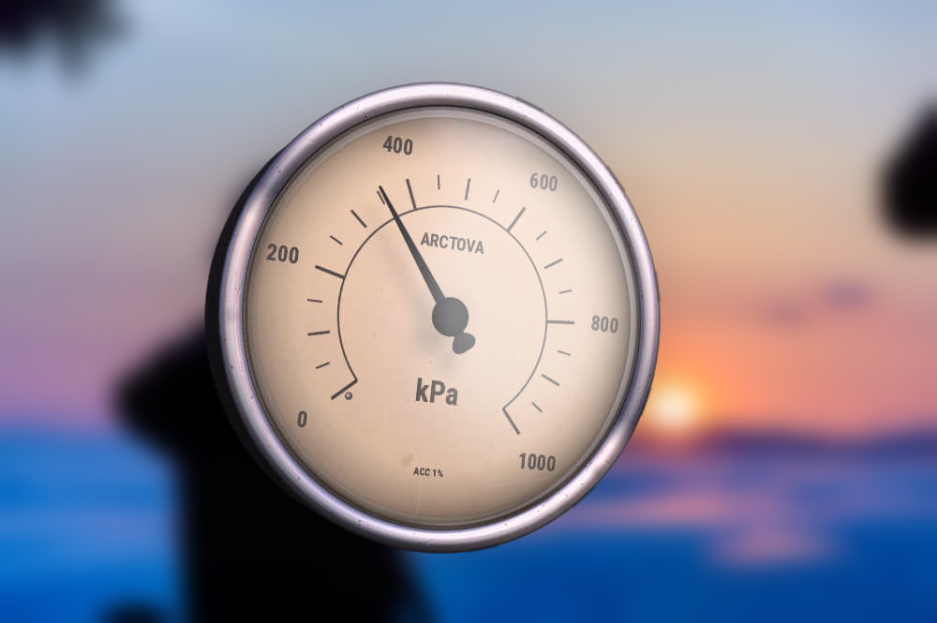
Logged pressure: 350 kPa
